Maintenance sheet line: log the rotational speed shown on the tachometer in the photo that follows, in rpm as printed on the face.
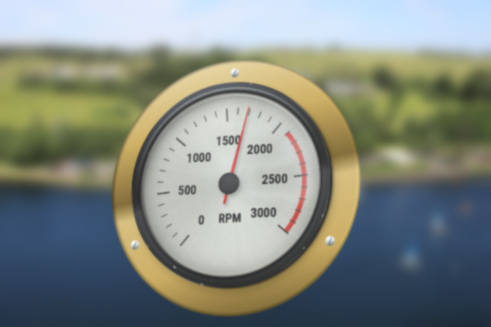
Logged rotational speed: 1700 rpm
